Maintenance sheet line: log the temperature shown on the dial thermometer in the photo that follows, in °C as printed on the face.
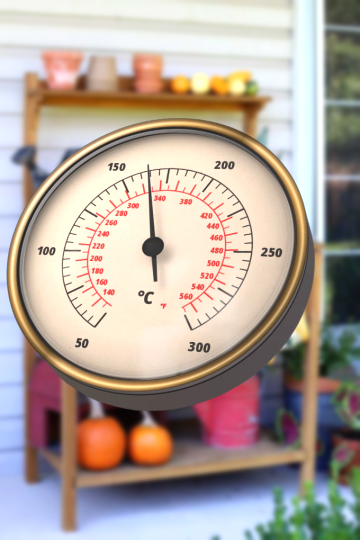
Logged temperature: 165 °C
